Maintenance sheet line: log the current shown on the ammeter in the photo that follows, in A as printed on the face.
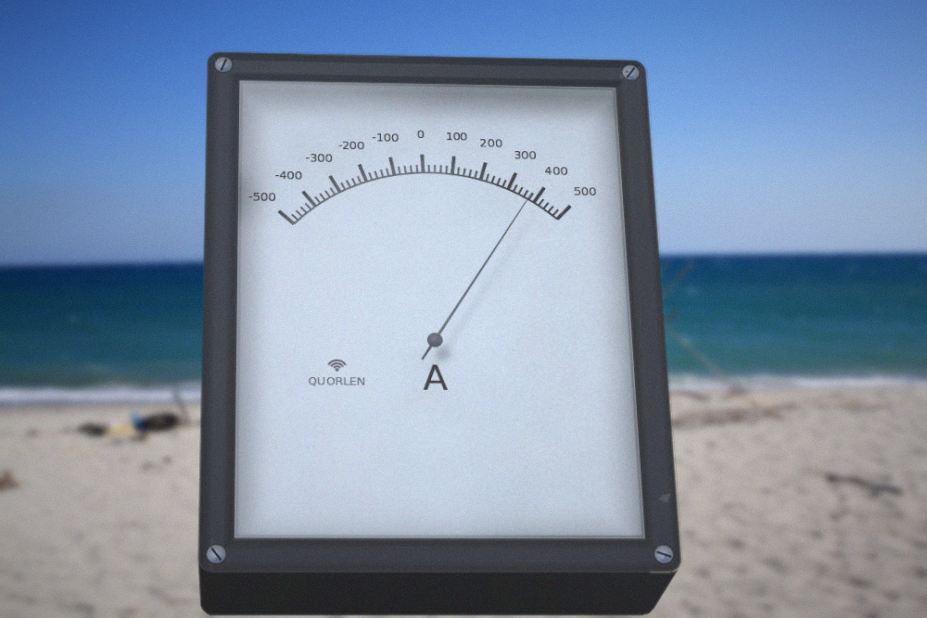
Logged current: 380 A
